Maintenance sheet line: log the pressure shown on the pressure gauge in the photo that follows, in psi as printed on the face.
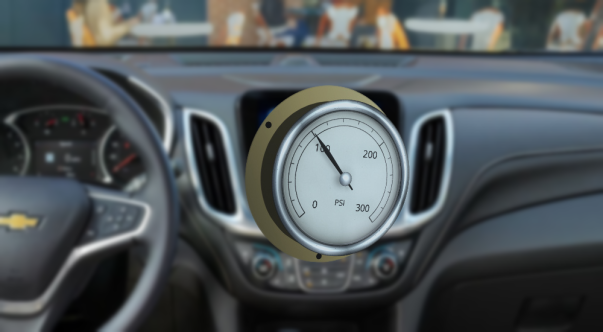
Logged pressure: 100 psi
